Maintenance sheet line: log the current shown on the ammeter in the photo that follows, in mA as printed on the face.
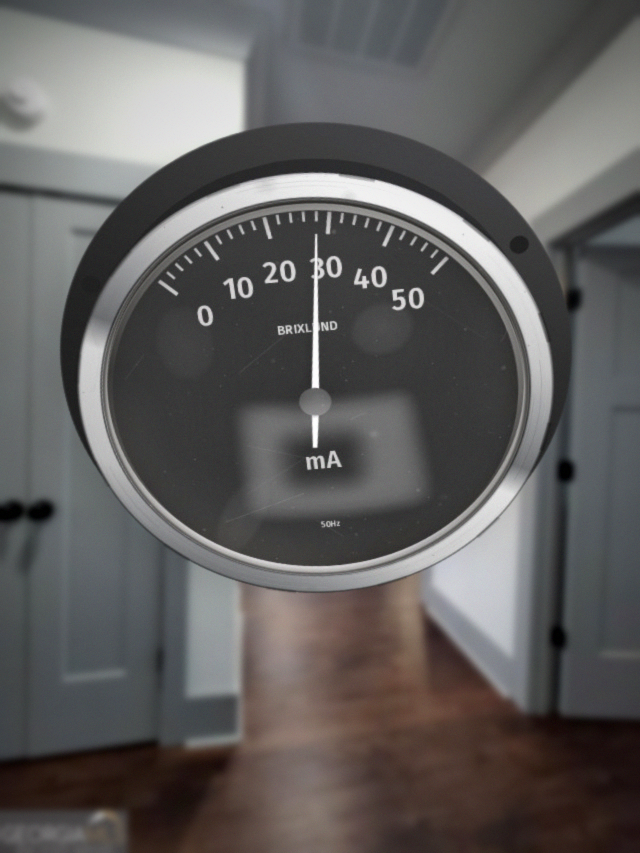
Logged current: 28 mA
